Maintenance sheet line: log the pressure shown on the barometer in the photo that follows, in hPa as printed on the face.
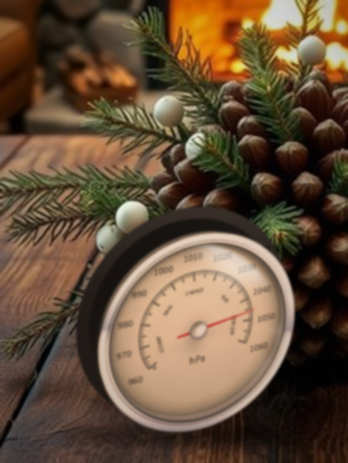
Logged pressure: 1045 hPa
